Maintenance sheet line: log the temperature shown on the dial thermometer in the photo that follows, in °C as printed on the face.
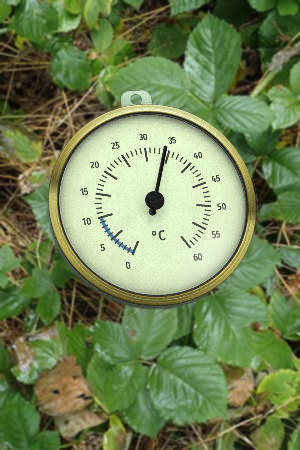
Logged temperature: 34 °C
